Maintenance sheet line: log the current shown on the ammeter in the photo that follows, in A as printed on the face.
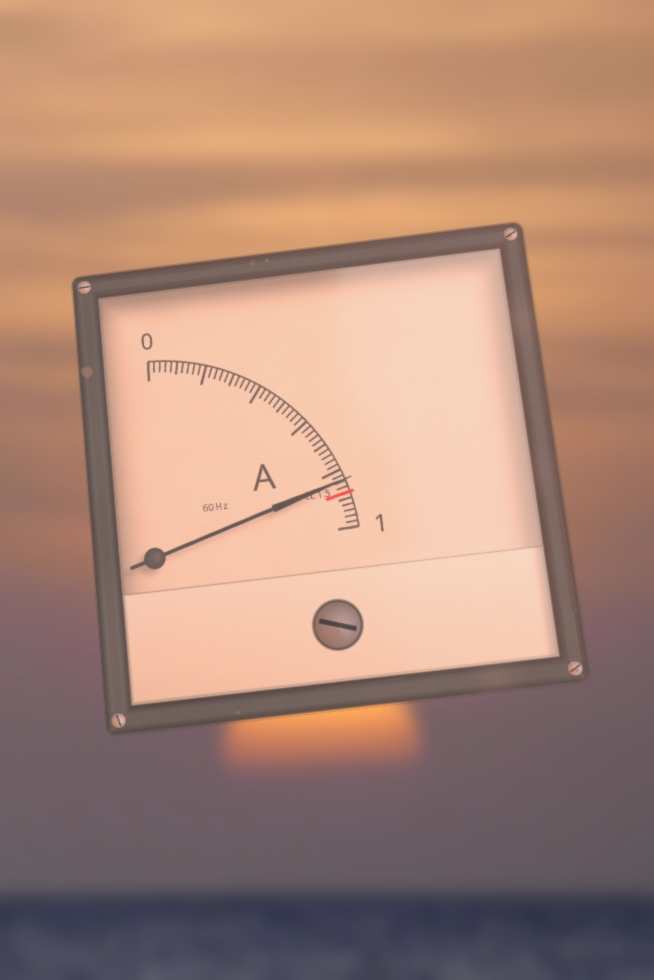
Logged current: 0.84 A
